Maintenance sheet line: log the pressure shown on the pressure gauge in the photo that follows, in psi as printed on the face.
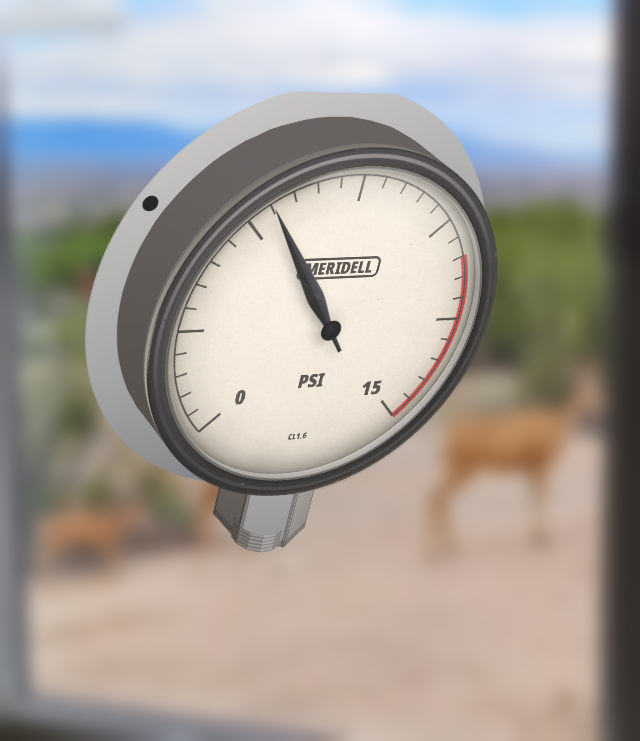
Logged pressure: 5.5 psi
